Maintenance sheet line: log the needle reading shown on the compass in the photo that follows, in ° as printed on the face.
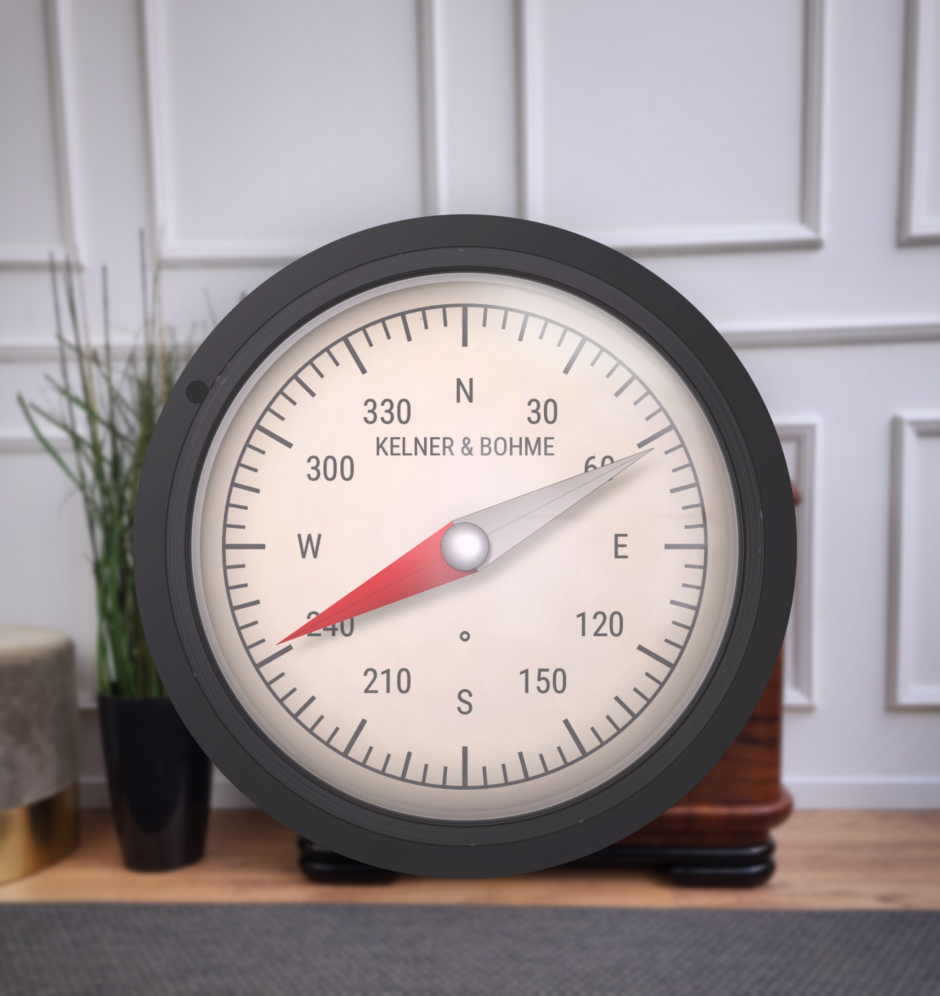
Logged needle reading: 242.5 °
